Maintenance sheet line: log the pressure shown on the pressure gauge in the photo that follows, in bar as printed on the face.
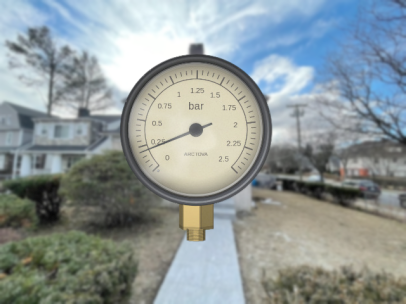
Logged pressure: 0.2 bar
